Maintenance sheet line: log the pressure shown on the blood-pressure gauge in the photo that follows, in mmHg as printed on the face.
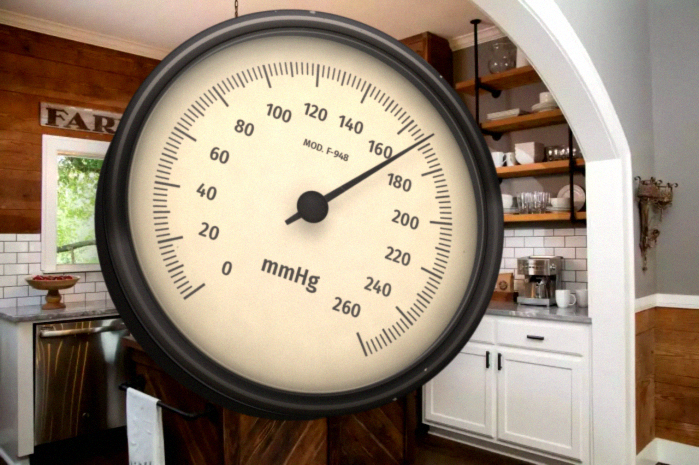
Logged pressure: 168 mmHg
